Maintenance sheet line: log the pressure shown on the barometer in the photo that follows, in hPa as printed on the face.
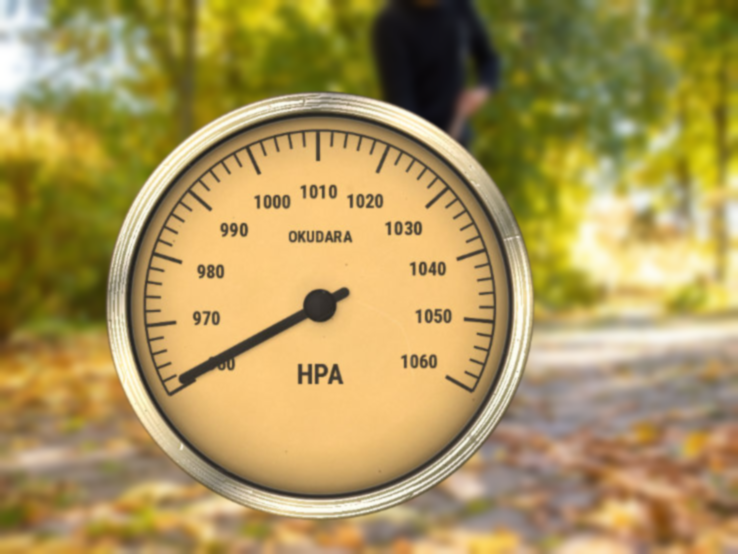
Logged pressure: 961 hPa
